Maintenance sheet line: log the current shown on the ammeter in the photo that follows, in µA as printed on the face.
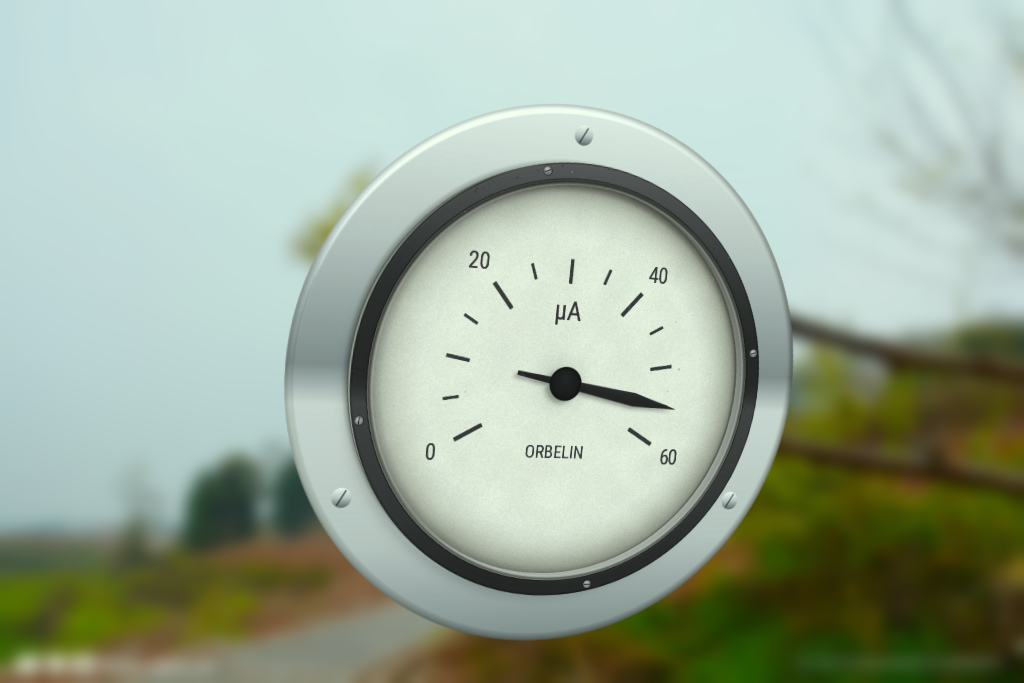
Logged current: 55 µA
